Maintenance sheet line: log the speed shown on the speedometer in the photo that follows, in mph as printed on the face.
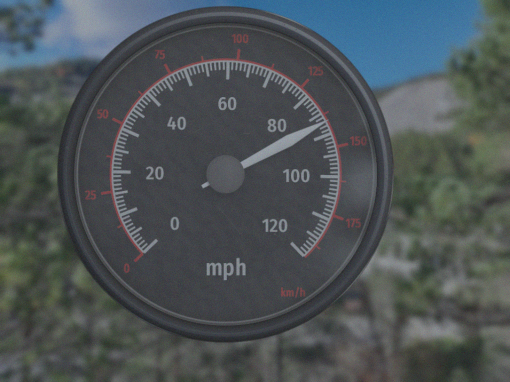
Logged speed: 87 mph
